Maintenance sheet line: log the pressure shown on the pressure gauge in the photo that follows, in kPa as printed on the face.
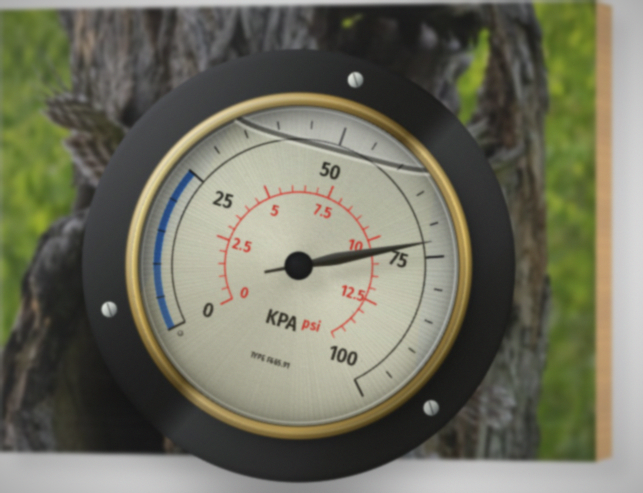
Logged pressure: 72.5 kPa
